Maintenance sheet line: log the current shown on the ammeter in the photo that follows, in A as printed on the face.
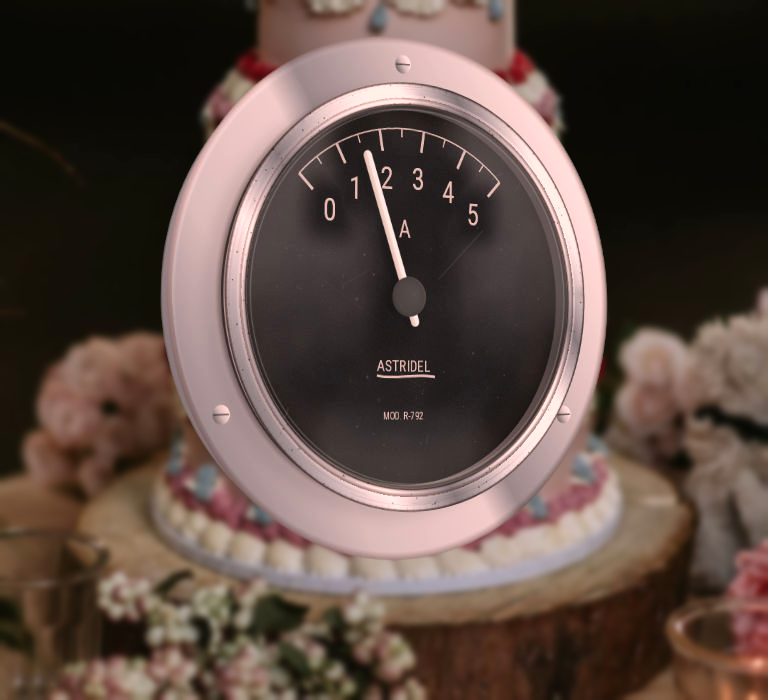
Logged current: 1.5 A
